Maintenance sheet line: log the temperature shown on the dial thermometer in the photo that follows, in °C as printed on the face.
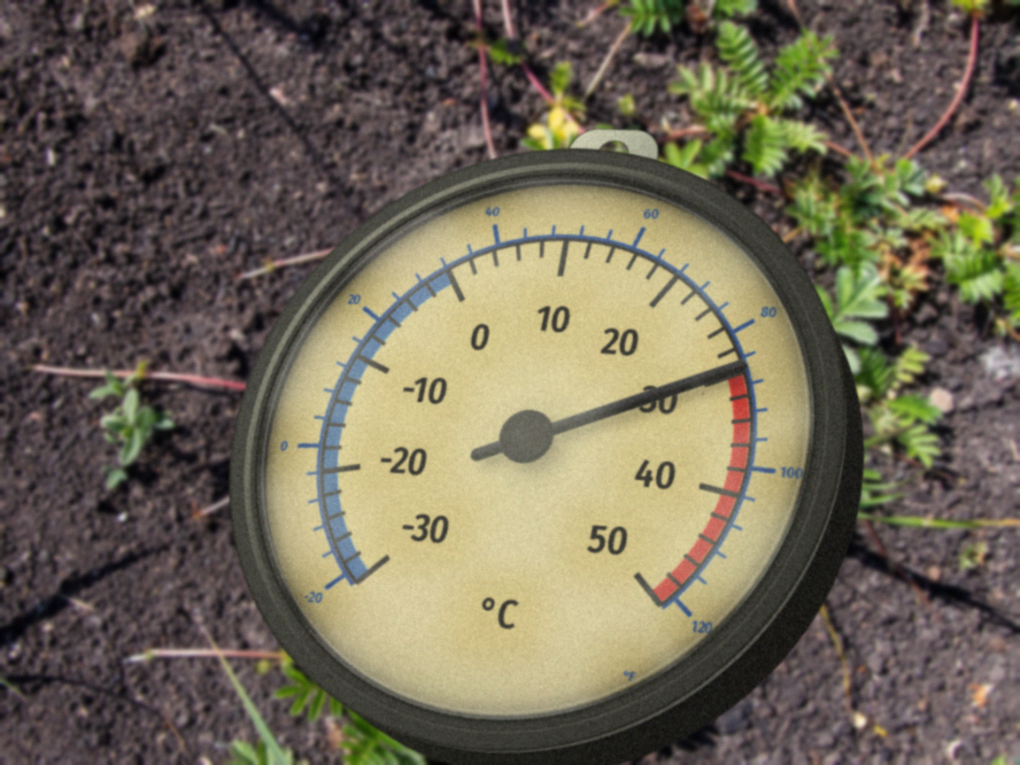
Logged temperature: 30 °C
